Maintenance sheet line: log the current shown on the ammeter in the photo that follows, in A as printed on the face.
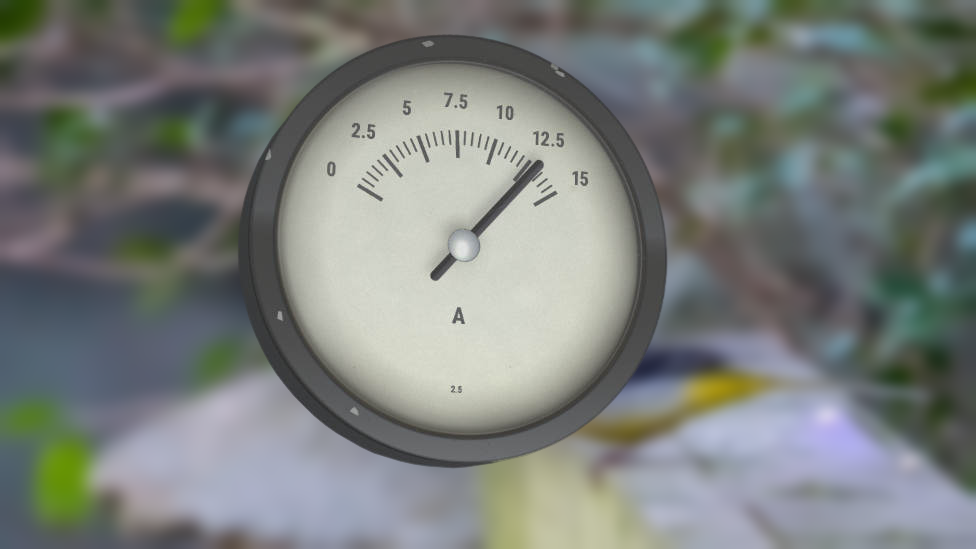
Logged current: 13 A
